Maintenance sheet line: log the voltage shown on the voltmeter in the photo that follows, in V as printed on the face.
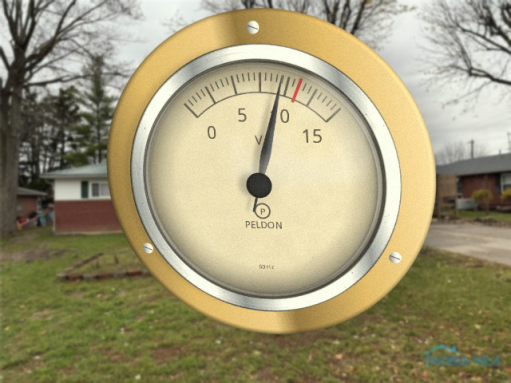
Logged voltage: 9.5 V
